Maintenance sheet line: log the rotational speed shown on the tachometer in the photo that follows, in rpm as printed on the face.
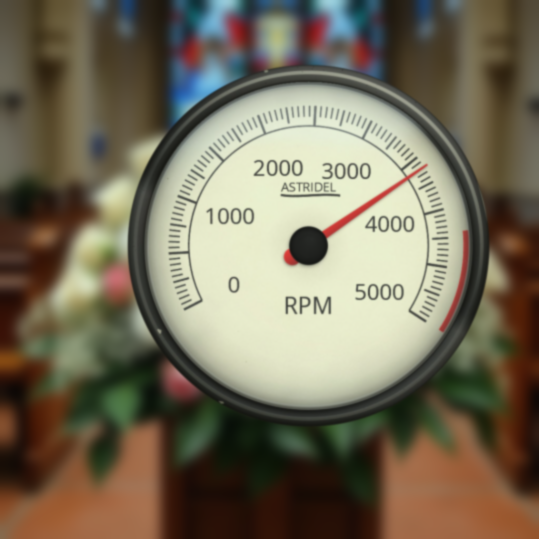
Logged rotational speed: 3600 rpm
